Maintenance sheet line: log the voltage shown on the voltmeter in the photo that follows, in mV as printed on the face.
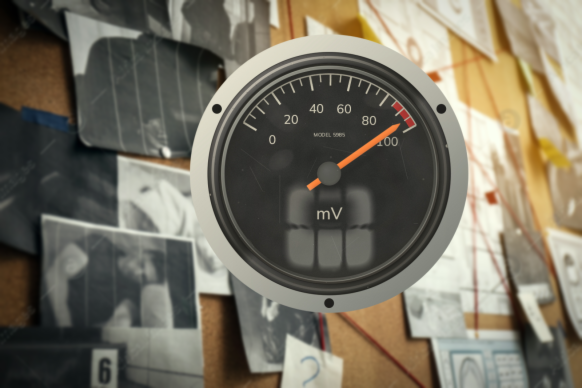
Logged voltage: 95 mV
